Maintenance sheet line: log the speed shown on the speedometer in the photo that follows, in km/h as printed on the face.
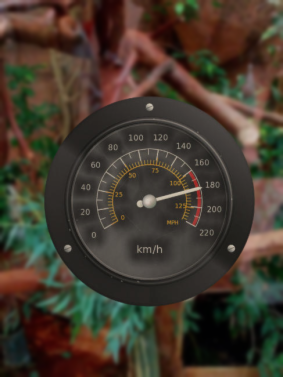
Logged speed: 180 km/h
